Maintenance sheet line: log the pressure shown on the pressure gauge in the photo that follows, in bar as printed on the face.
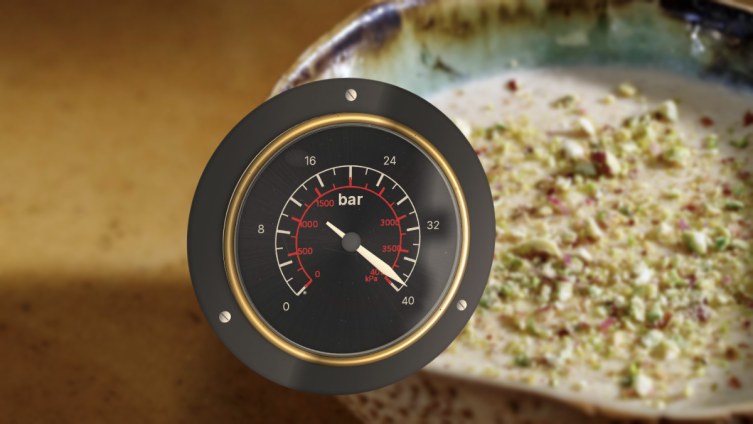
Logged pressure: 39 bar
